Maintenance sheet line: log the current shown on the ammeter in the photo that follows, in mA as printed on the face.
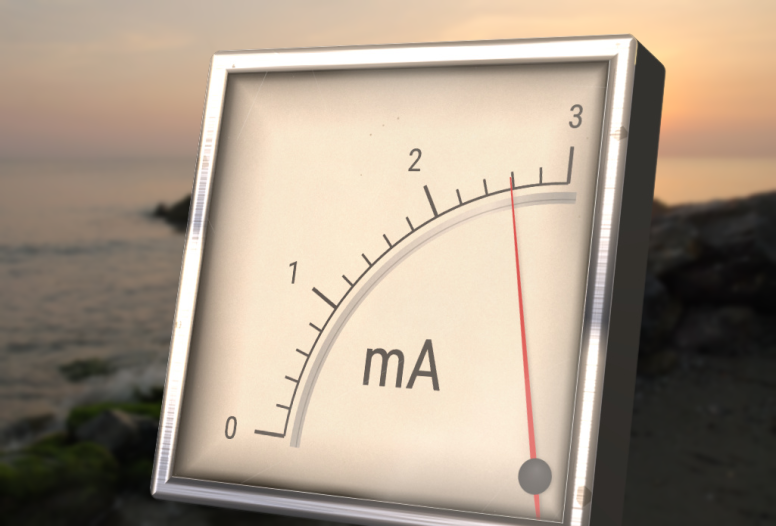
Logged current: 2.6 mA
